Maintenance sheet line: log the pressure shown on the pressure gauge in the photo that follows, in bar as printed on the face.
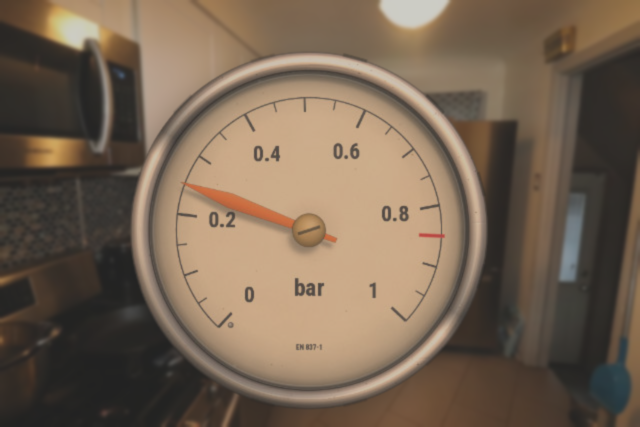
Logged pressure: 0.25 bar
